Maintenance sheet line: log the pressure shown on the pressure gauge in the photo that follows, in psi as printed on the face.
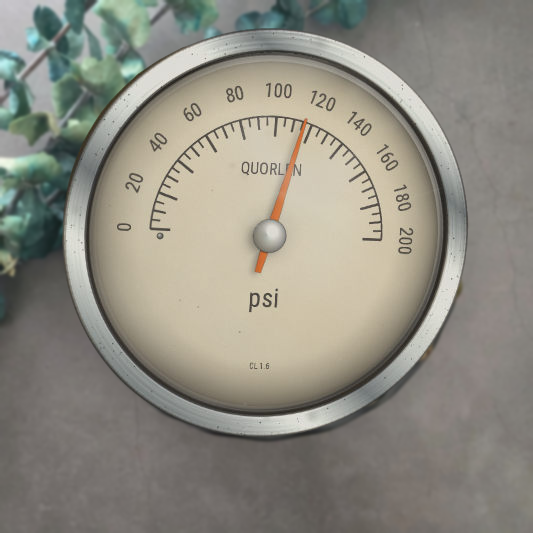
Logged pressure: 115 psi
